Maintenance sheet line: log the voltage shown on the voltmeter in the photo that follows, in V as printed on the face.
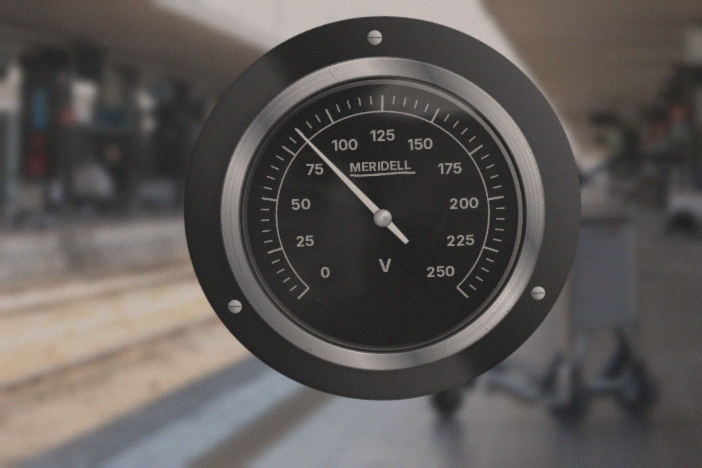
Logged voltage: 85 V
